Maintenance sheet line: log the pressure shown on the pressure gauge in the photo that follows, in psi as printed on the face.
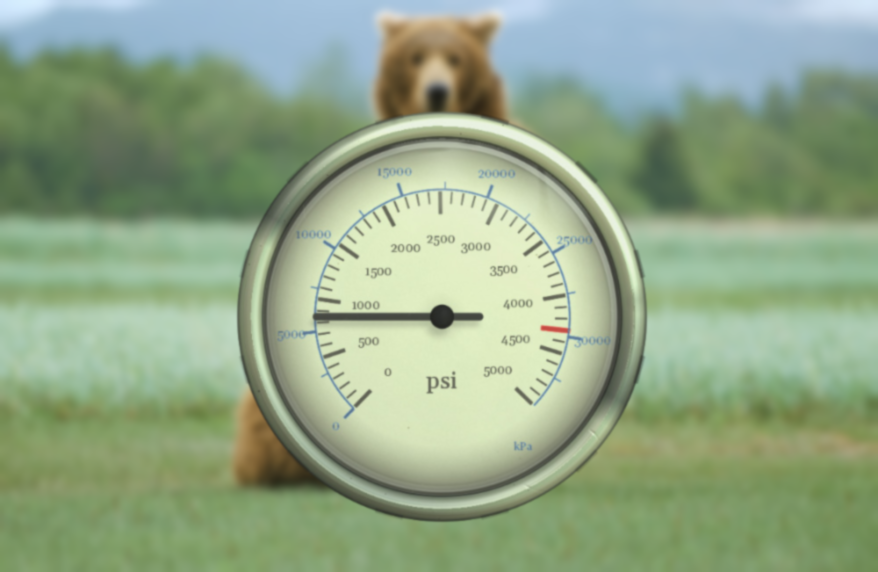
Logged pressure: 850 psi
